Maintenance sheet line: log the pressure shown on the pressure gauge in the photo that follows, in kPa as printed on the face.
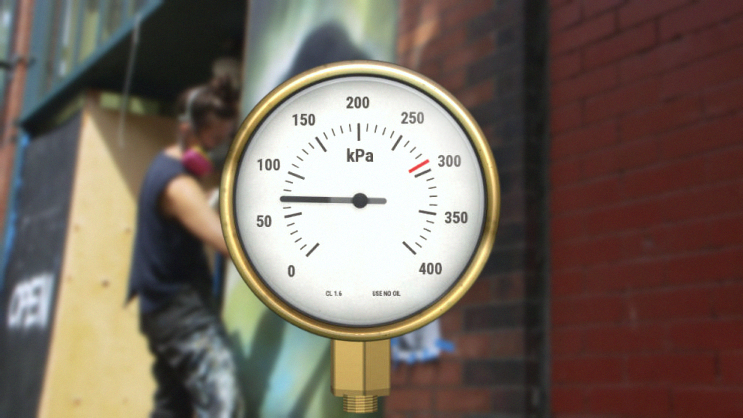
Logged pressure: 70 kPa
